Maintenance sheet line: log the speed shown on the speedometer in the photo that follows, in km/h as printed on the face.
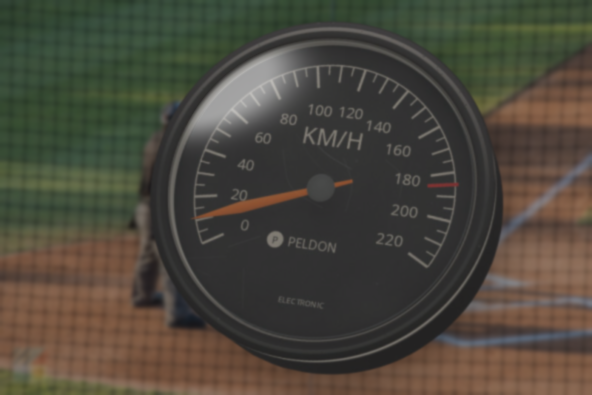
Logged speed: 10 km/h
